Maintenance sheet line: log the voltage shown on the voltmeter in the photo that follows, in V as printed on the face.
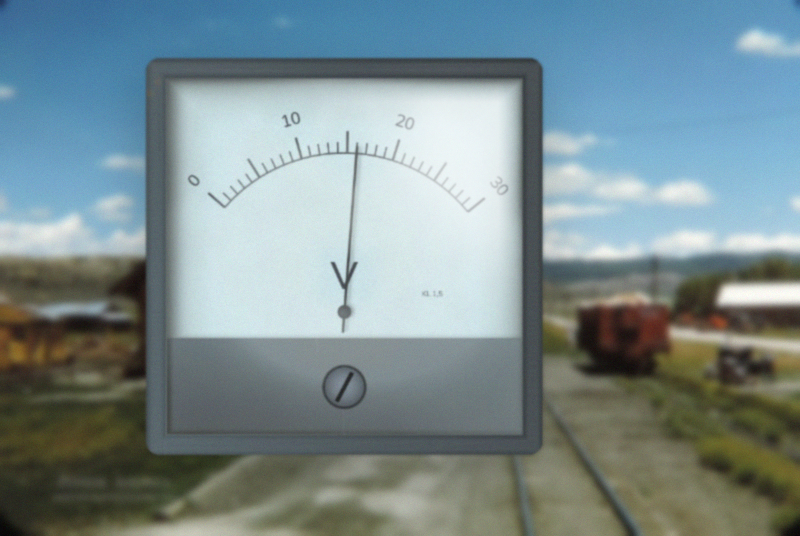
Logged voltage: 16 V
